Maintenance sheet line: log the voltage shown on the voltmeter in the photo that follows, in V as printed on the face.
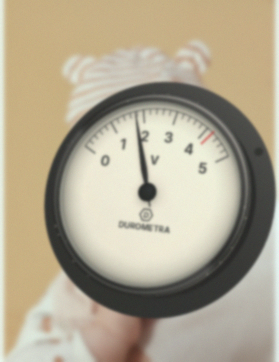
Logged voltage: 1.8 V
